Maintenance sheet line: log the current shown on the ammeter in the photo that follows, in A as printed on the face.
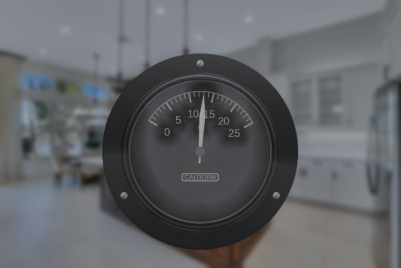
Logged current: 13 A
